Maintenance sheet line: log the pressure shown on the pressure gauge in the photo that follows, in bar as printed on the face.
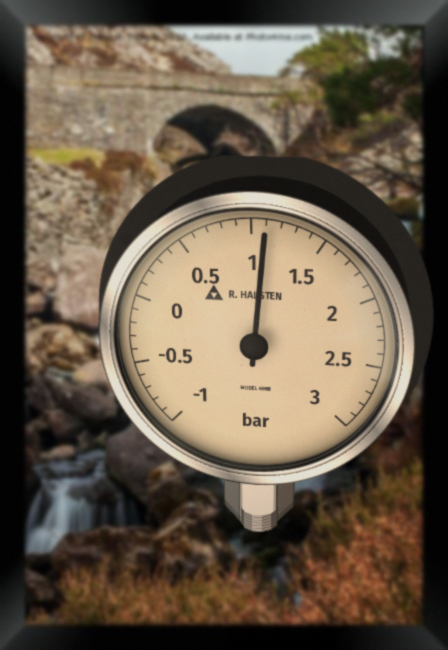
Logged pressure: 1.1 bar
